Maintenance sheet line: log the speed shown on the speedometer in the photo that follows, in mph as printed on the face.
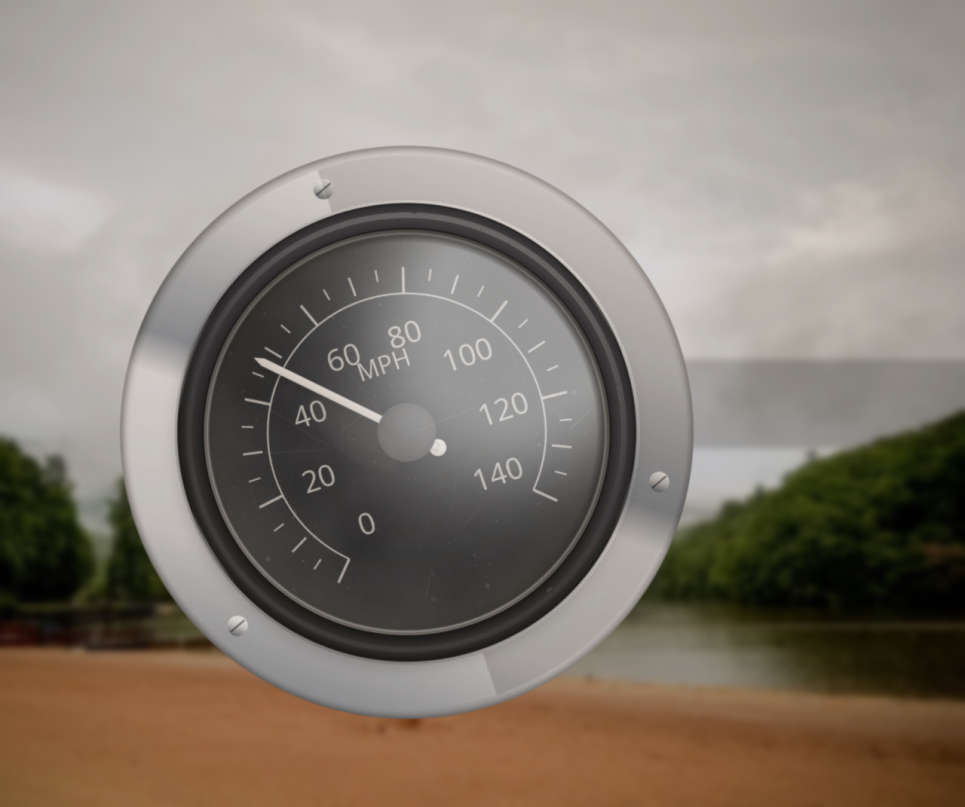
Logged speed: 47.5 mph
